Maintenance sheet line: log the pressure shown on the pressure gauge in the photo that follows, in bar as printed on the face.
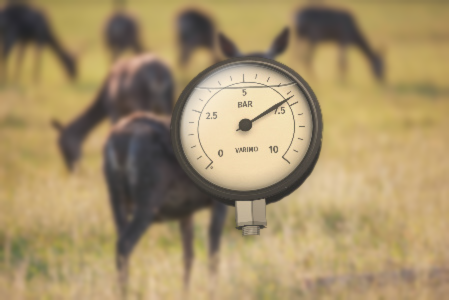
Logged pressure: 7.25 bar
